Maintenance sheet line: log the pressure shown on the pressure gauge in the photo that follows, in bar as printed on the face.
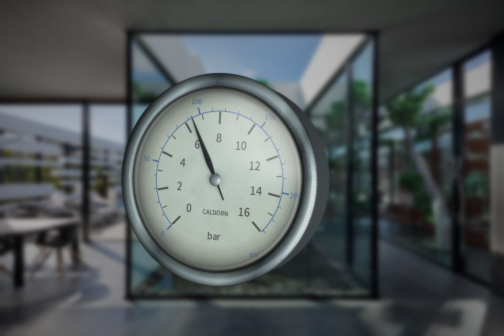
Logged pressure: 6.5 bar
